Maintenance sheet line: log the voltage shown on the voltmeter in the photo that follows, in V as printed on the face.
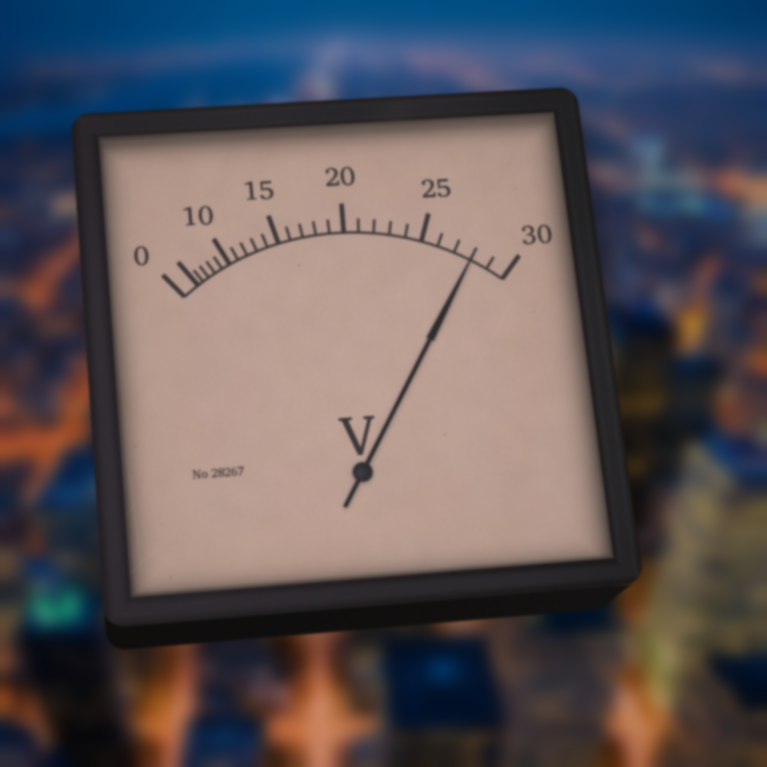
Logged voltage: 28 V
